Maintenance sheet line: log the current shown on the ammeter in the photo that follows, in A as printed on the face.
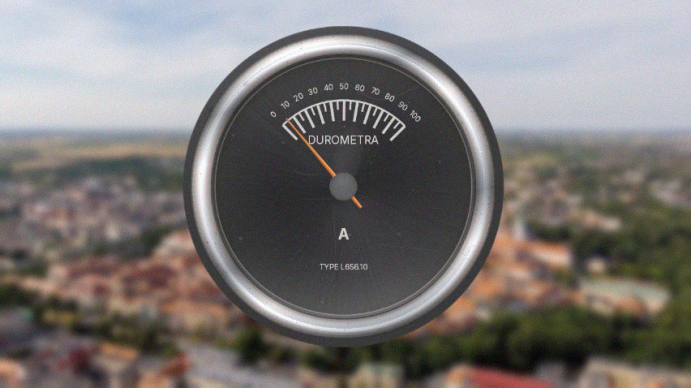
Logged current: 5 A
